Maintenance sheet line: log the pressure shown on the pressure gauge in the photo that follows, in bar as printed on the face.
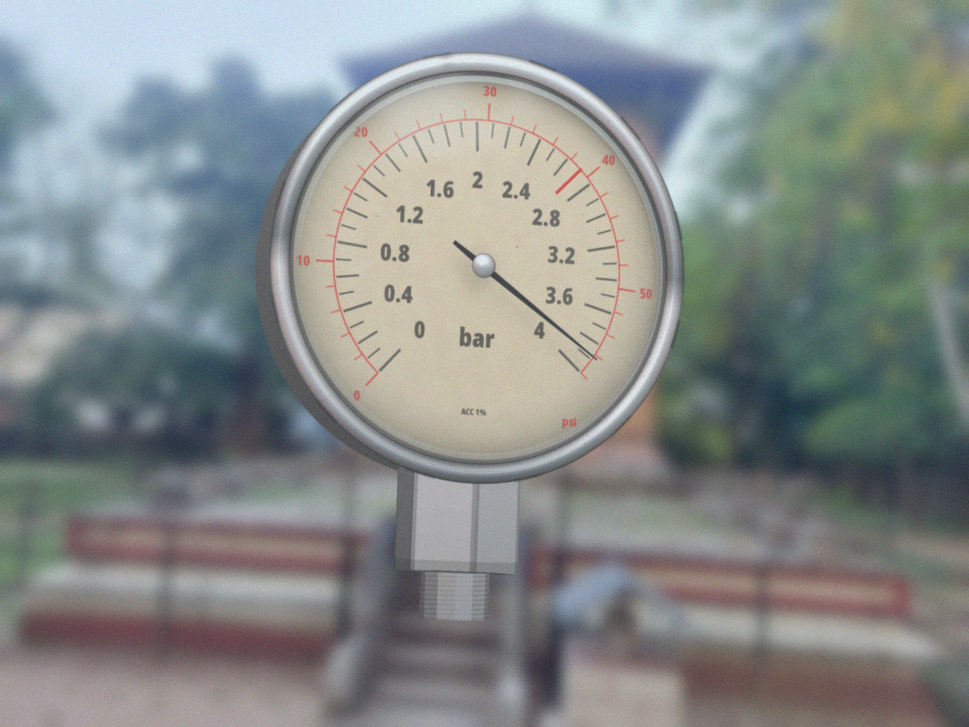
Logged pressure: 3.9 bar
